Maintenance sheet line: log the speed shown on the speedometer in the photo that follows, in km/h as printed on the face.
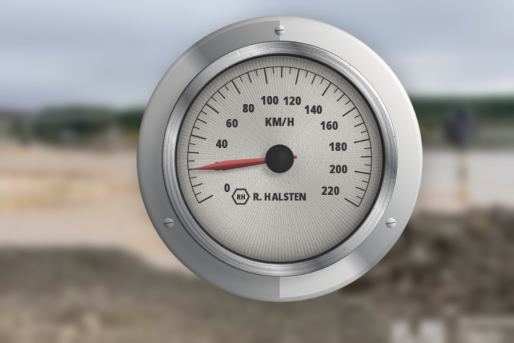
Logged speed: 20 km/h
